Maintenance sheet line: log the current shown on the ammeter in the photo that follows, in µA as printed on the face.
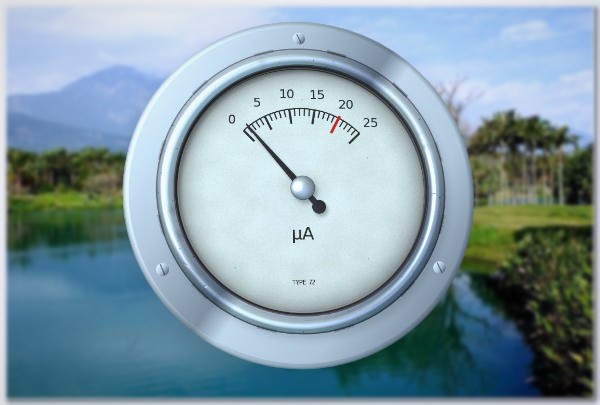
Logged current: 1 µA
